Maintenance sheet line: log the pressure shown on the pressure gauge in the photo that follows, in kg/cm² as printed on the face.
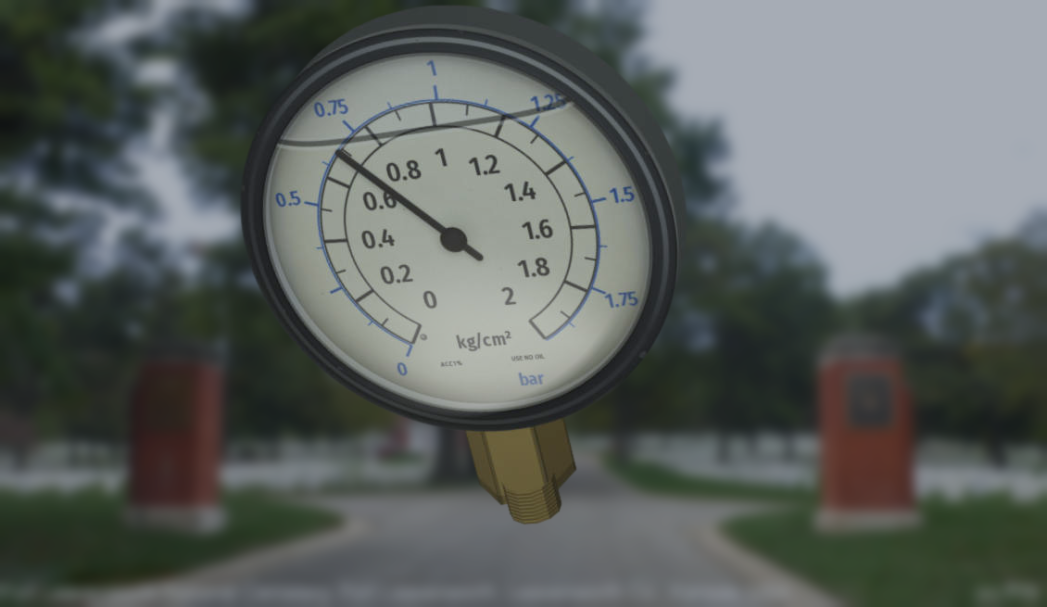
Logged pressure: 0.7 kg/cm²
